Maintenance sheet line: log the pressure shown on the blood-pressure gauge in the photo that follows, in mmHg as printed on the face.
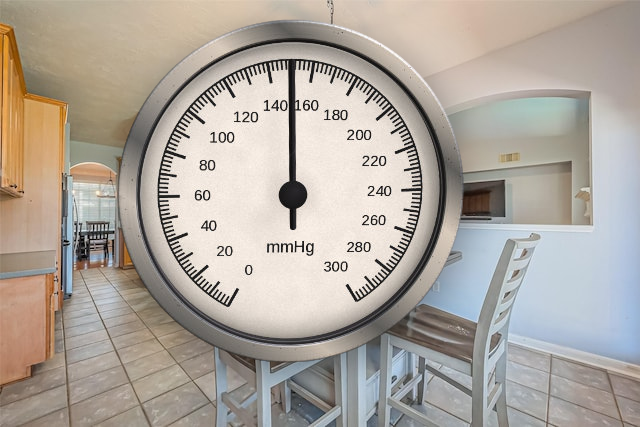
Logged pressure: 150 mmHg
